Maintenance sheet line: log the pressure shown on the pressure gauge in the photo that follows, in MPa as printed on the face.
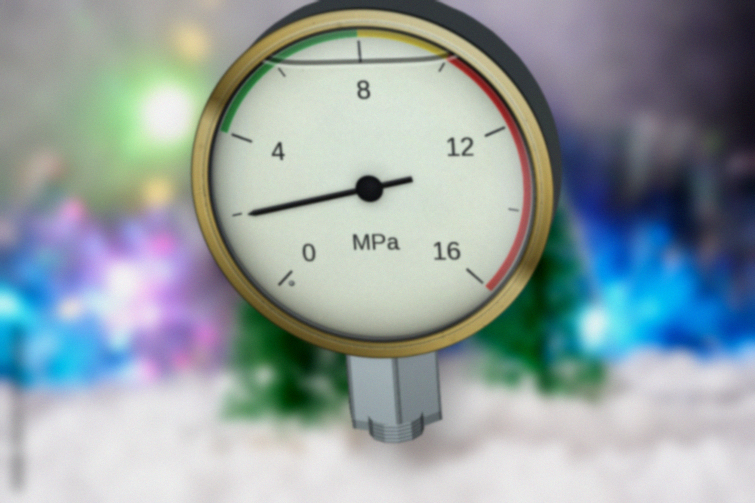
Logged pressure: 2 MPa
